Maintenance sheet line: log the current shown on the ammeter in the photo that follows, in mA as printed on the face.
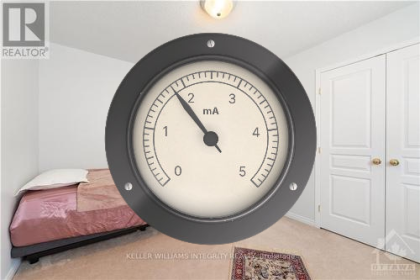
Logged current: 1.8 mA
